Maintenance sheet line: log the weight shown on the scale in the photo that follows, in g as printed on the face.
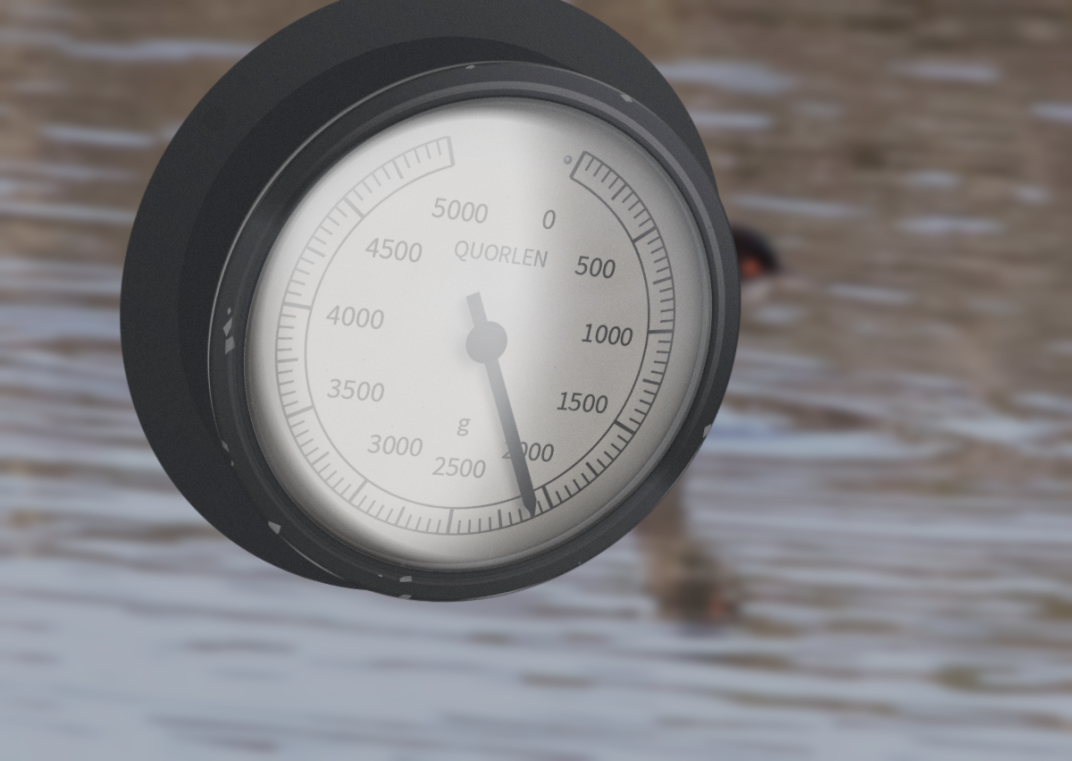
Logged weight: 2100 g
